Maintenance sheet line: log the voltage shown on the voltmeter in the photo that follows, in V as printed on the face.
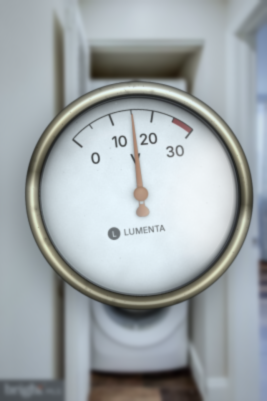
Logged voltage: 15 V
